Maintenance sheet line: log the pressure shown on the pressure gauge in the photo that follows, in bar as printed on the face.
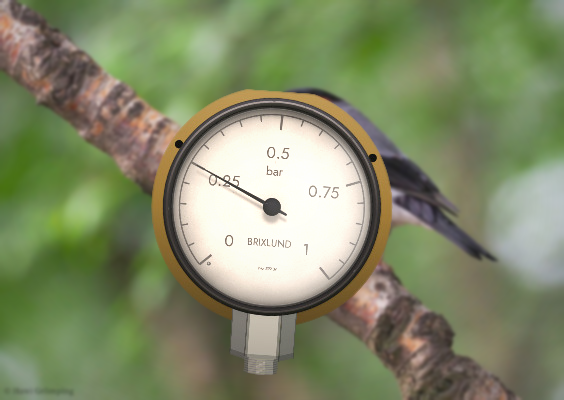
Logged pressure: 0.25 bar
